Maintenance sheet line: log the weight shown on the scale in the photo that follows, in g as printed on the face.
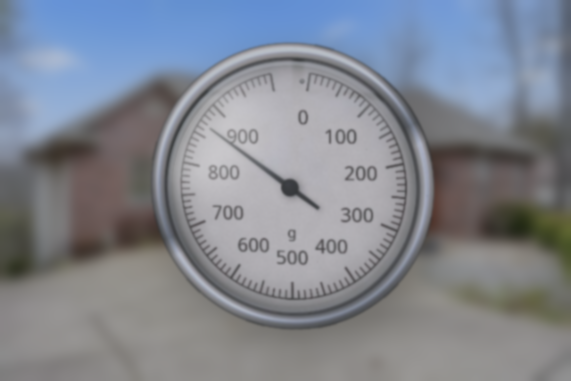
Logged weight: 870 g
